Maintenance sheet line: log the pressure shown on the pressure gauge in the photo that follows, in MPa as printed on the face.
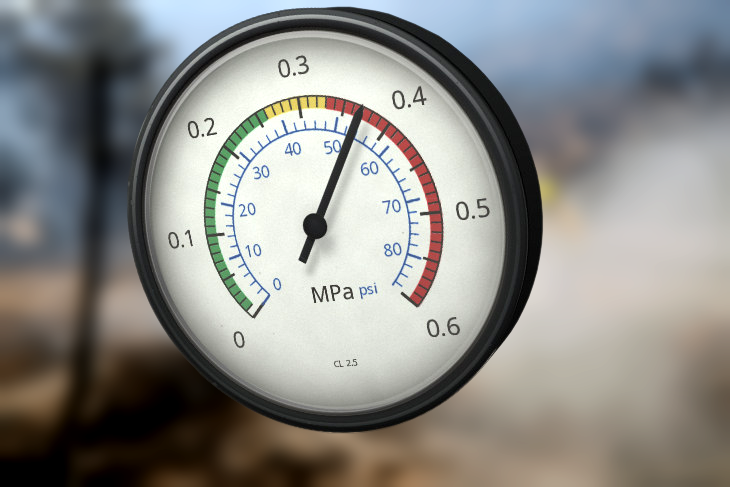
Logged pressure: 0.37 MPa
